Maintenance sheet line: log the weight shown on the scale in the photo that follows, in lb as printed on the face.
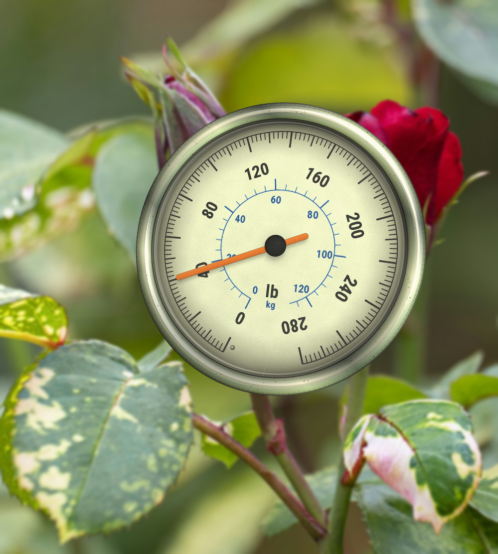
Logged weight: 40 lb
